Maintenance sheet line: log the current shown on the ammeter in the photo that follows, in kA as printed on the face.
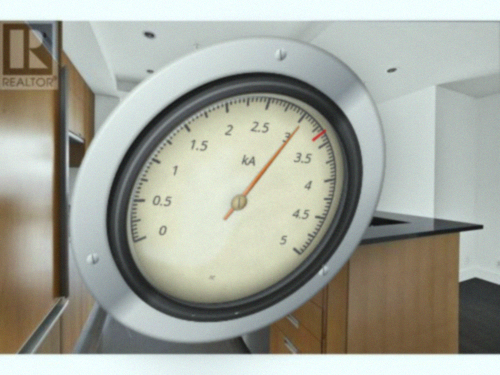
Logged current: 3 kA
